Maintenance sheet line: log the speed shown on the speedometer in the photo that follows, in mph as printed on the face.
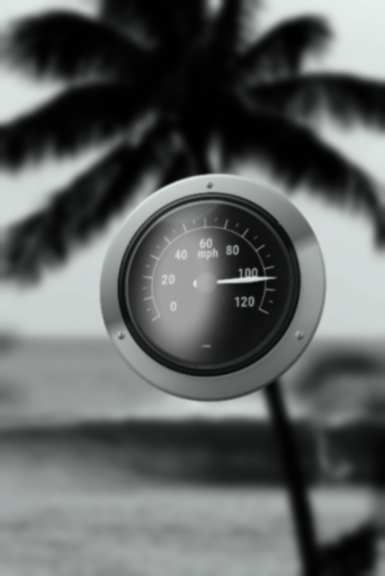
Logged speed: 105 mph
